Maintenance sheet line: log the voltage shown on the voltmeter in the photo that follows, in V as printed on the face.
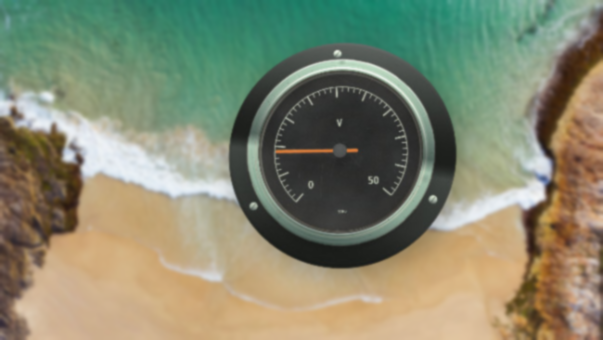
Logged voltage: 9 V
